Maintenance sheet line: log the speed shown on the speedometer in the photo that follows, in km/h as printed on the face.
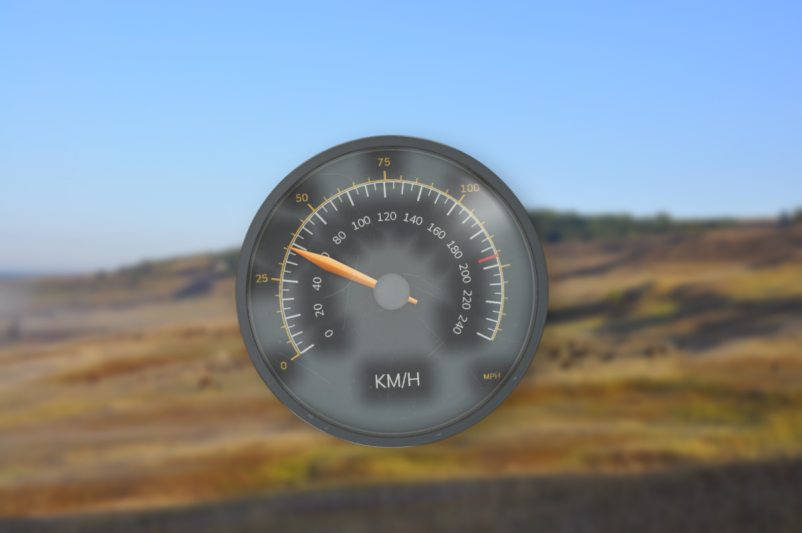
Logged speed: 57.5 km/h
